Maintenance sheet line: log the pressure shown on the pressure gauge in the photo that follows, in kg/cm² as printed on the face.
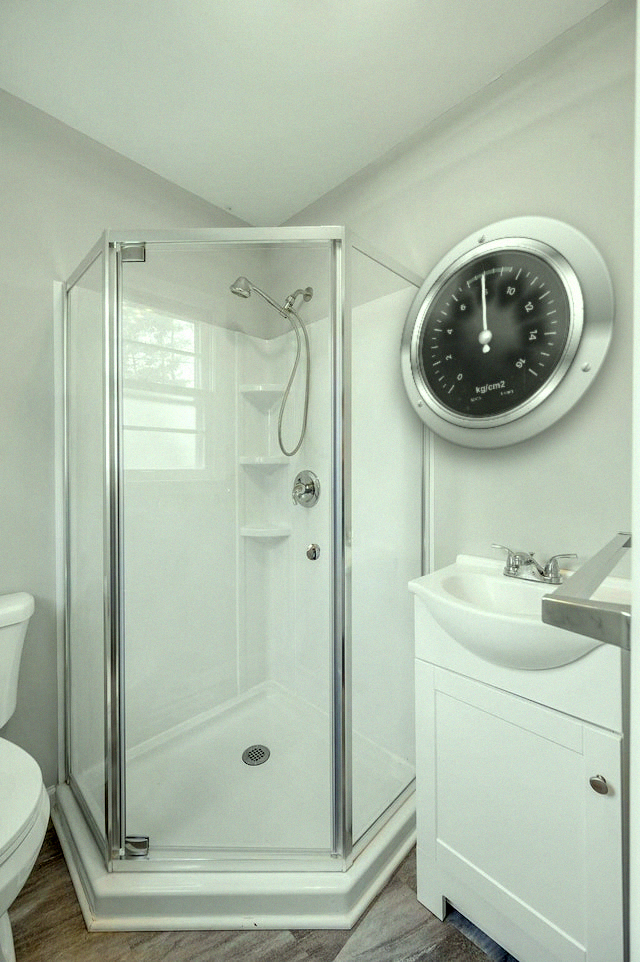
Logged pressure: 8 kg/cm²
